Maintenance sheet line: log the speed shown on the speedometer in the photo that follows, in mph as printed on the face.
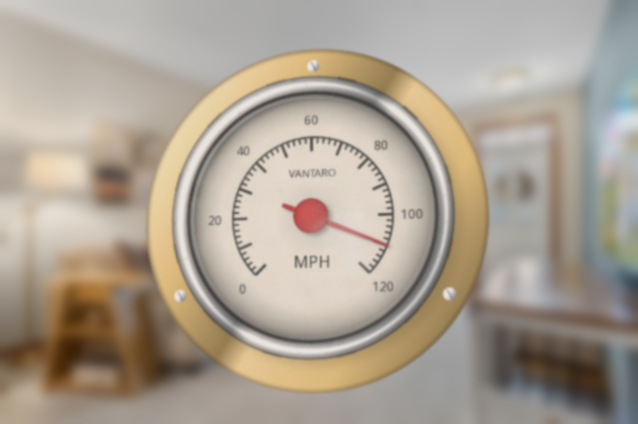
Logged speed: 110 mph
